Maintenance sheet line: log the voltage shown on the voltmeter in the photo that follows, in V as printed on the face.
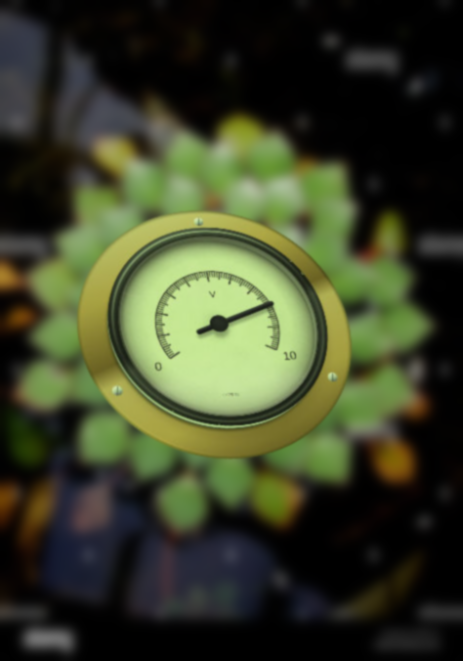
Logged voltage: 8 V
